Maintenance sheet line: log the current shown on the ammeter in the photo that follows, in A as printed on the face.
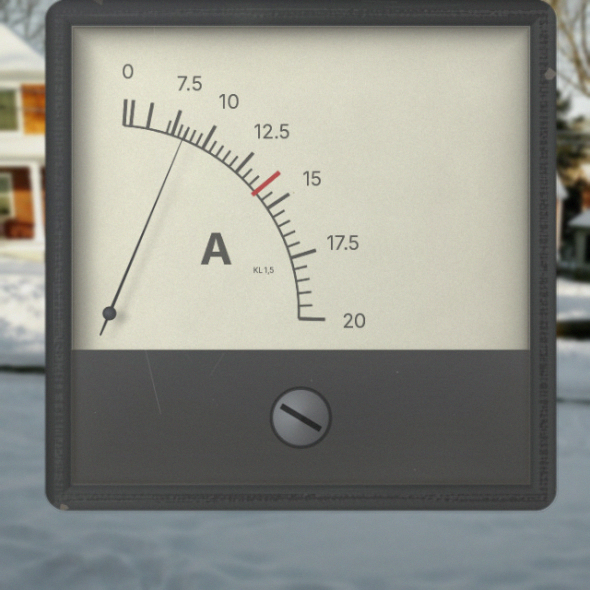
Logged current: 8.5 A
